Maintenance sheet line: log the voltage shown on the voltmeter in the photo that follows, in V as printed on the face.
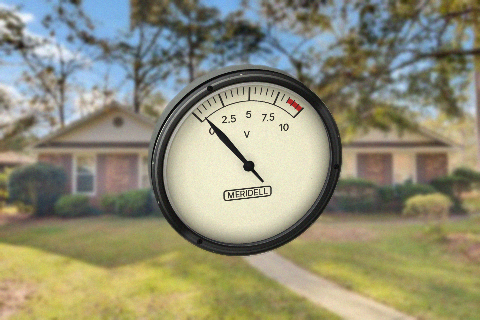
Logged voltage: 0.5 V
